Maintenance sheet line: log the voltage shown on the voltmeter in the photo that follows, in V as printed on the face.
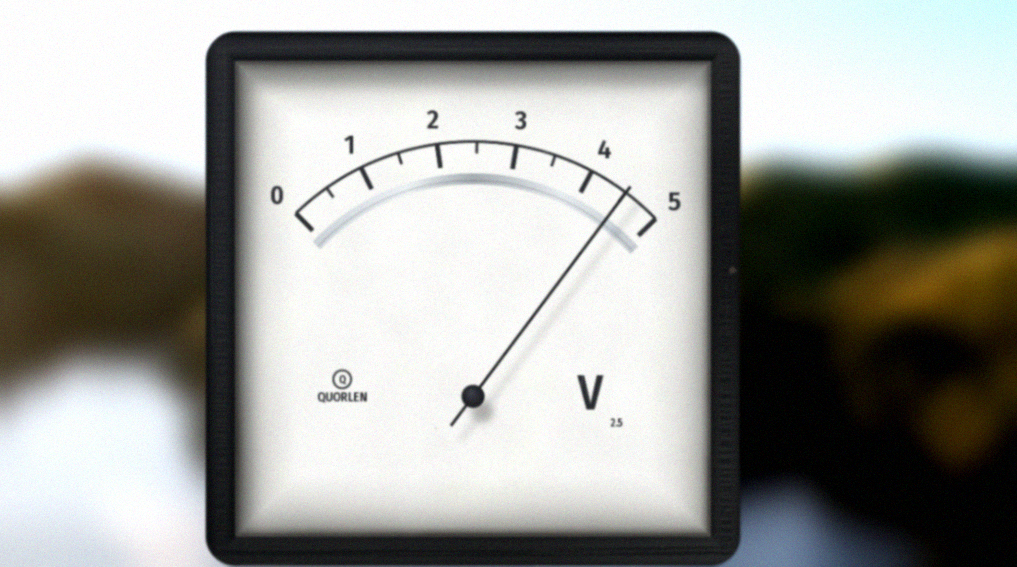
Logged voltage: 4.5 V
